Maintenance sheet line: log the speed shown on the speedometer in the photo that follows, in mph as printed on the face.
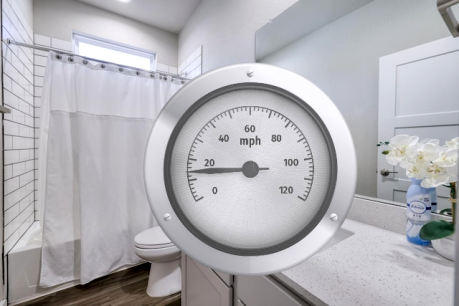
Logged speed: 14 mph
